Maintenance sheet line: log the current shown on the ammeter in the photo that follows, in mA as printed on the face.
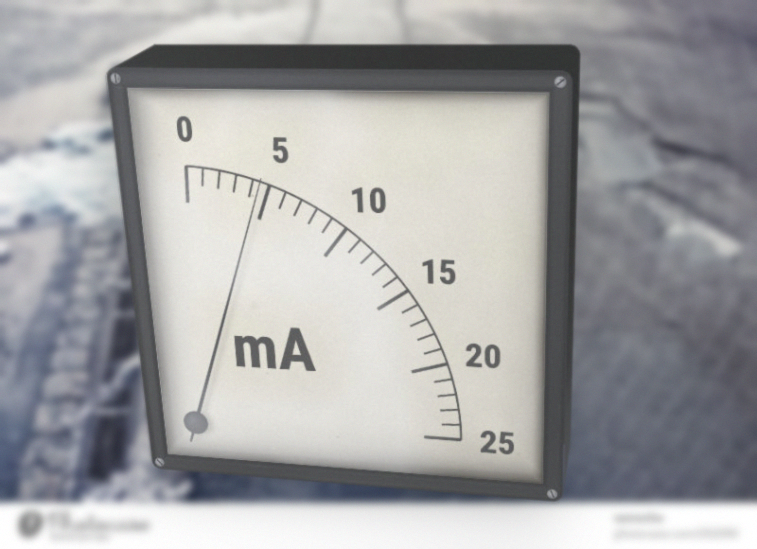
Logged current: 4.5 mA
